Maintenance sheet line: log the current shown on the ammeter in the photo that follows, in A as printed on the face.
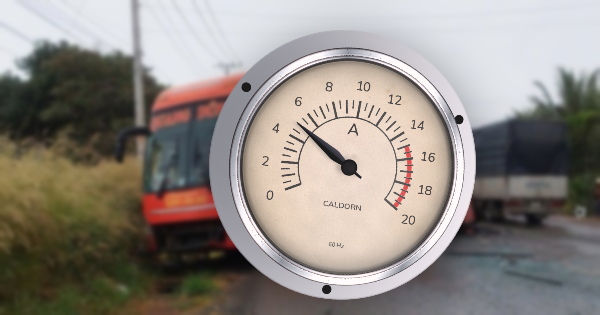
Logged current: 5 A
